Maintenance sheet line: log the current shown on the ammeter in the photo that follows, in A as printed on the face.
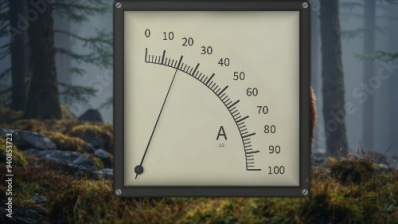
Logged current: 20 A
